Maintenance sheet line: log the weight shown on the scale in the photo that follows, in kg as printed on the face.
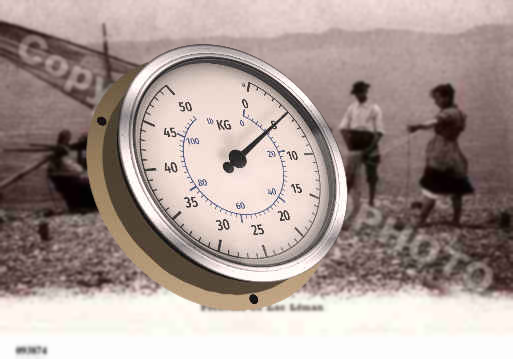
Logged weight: 5 kg
